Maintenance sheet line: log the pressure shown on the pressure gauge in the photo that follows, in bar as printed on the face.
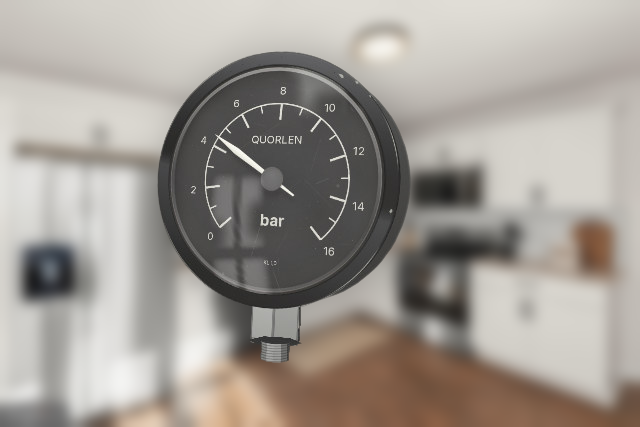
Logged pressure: 4.5 bar
